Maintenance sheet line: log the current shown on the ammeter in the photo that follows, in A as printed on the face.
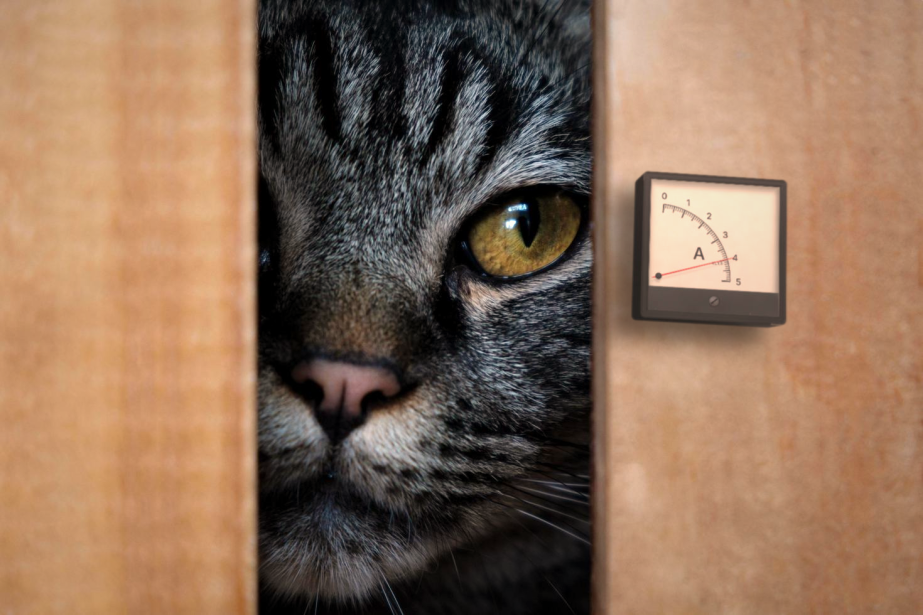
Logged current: 4 A
